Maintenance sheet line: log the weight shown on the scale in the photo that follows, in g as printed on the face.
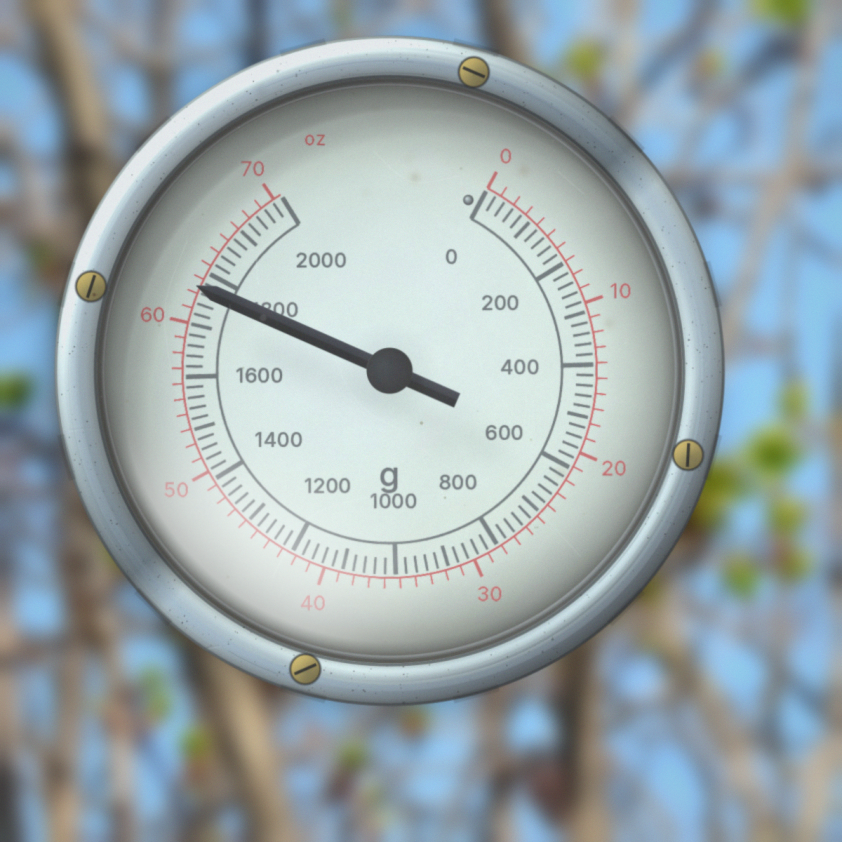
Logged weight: 1770 g
